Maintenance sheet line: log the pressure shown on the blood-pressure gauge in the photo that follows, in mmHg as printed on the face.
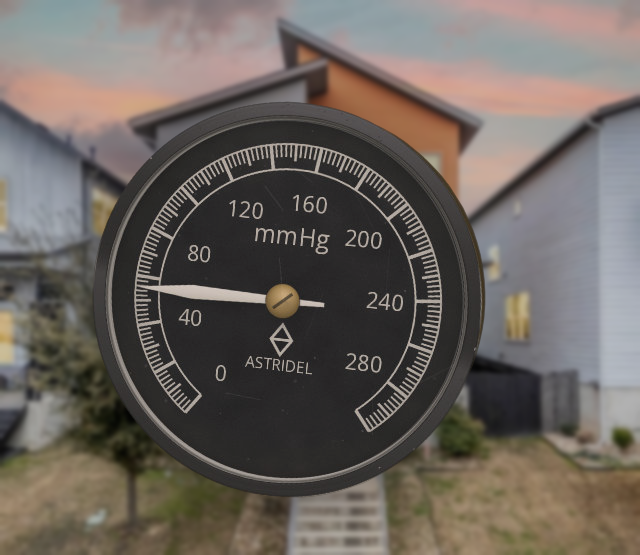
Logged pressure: 56 mmHg
